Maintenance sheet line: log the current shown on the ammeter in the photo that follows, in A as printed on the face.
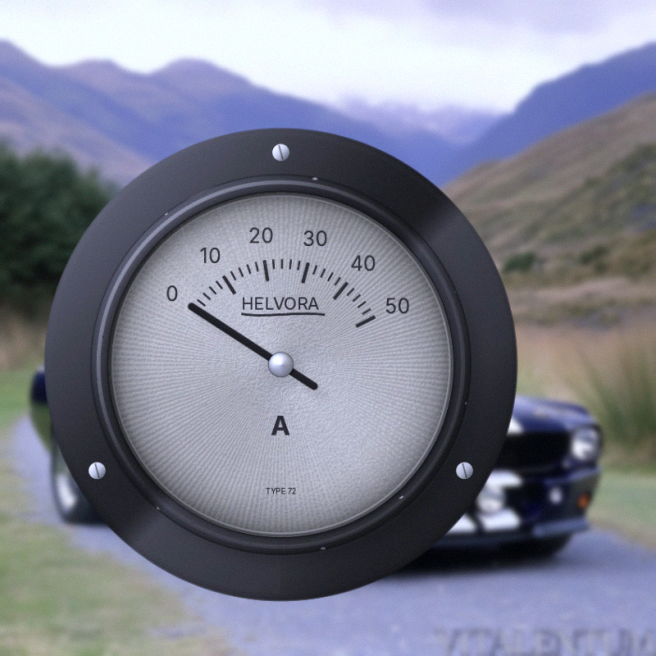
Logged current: 0 A
